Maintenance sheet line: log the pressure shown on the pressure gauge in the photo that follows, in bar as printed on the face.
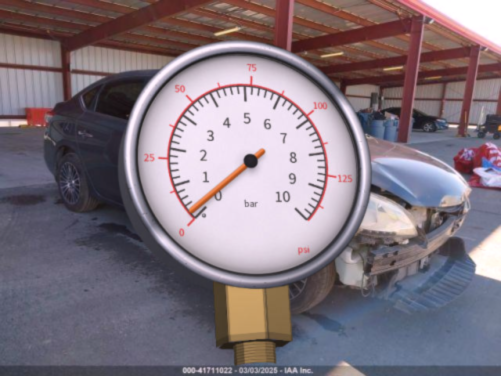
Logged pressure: 0.2 bar
